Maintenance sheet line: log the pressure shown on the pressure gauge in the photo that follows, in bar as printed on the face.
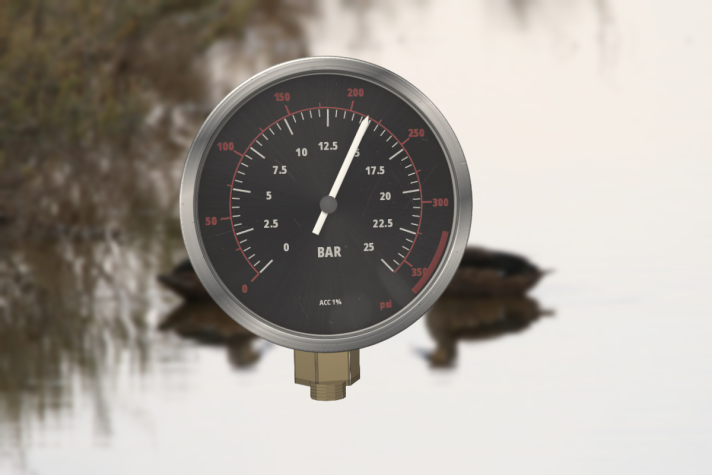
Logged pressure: 14.75 bar
